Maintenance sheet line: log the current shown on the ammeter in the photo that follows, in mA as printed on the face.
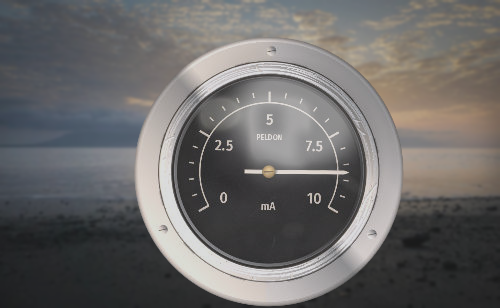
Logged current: 8.75 mA
